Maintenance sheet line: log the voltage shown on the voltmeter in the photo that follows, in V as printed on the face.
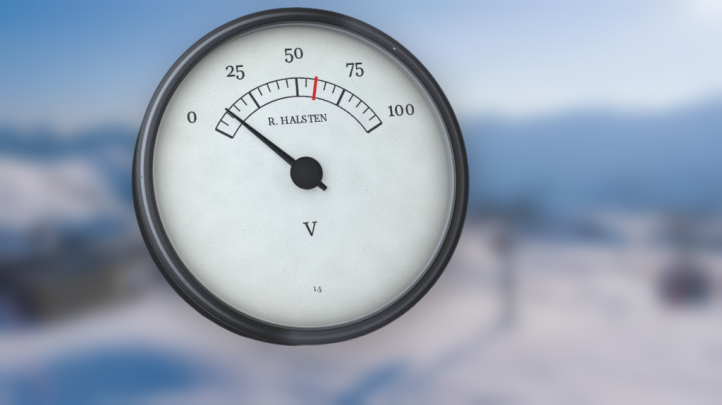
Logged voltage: 10 V
